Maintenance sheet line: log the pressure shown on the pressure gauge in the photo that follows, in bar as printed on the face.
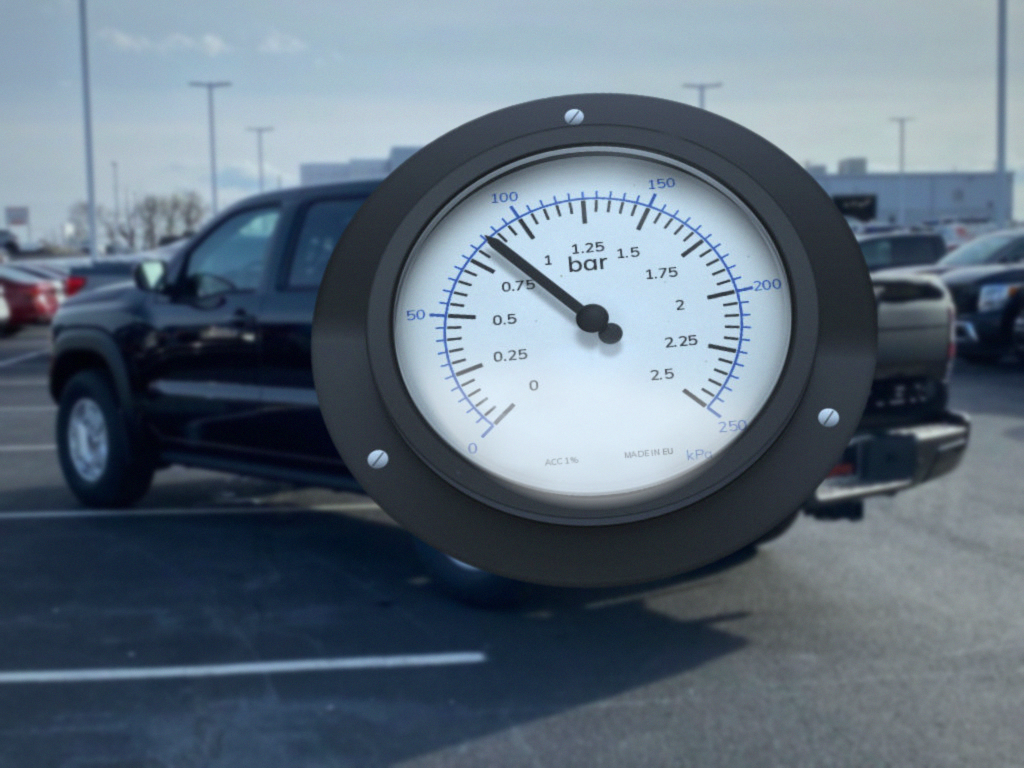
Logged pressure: 0.85 bar
